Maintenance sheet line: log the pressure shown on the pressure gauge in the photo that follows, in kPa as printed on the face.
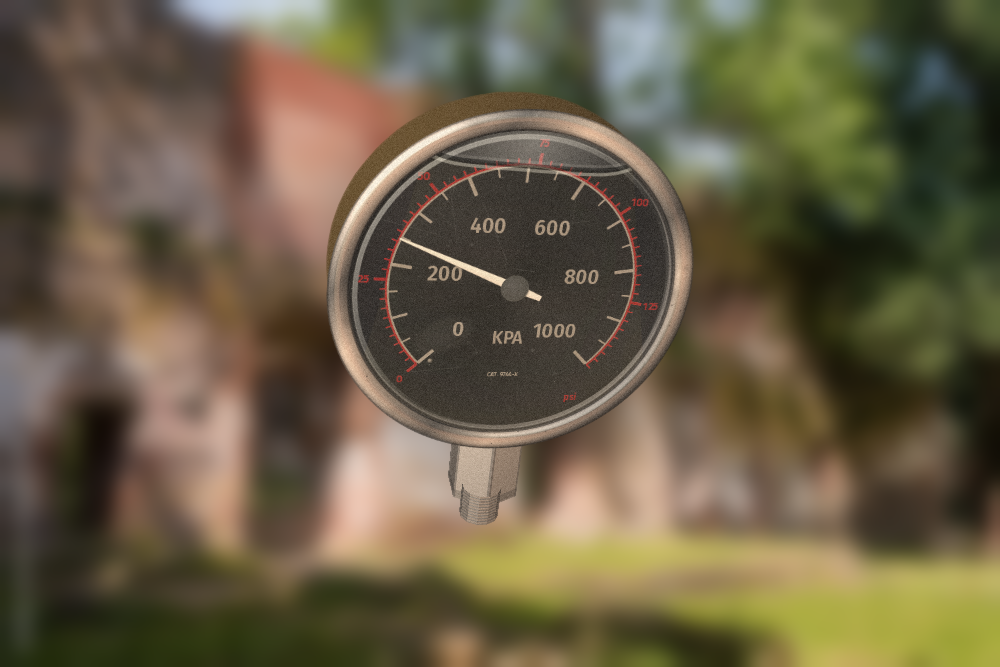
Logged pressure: 250 kPa
